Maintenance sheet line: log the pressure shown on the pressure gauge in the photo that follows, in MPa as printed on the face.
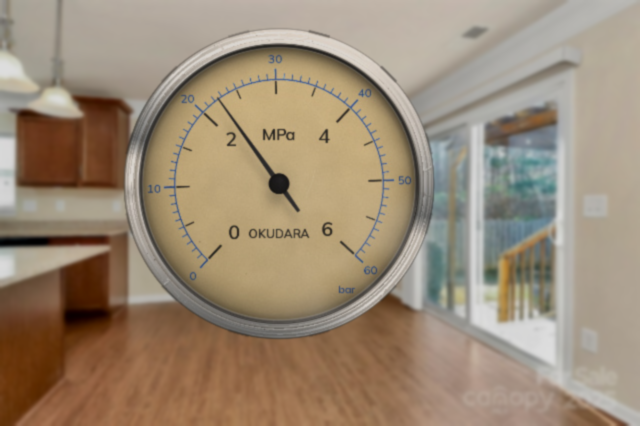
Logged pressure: 2.25 MPa
